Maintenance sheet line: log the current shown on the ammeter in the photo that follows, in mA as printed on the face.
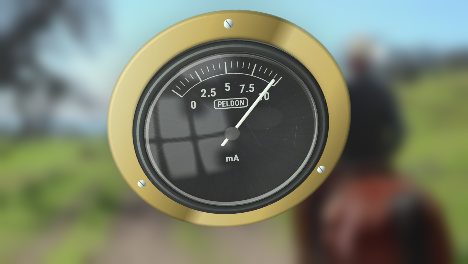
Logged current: 9.5 mA
